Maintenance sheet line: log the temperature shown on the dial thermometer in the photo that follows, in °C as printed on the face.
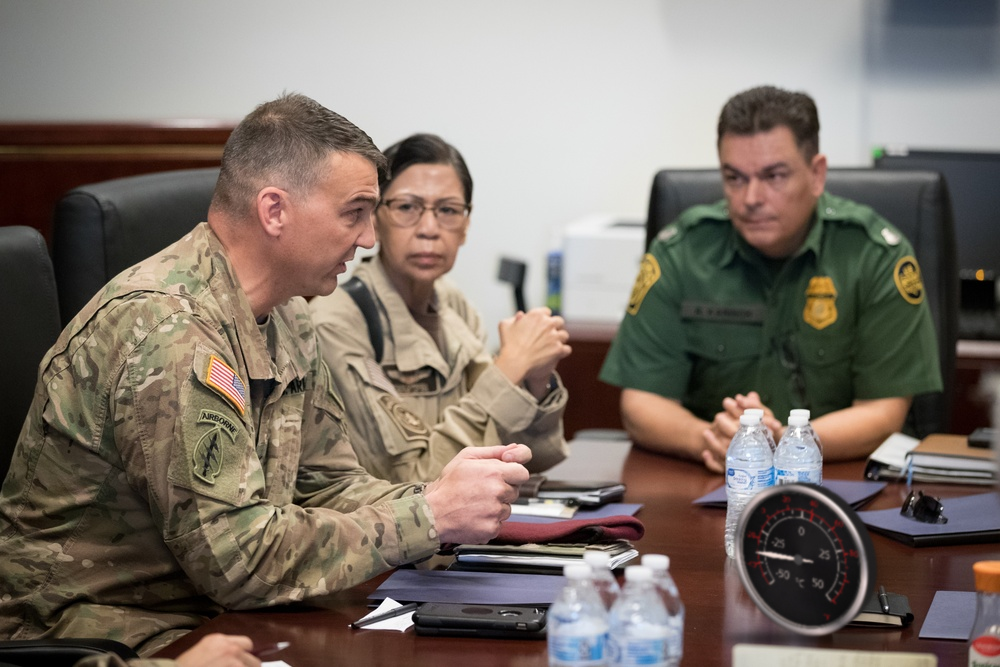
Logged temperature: -35 °C
